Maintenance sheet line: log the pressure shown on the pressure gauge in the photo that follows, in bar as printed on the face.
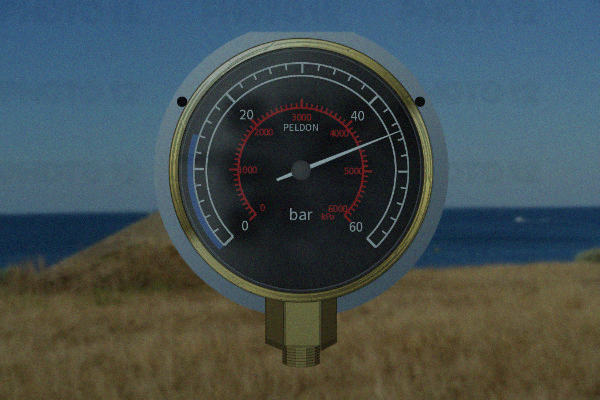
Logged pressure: 45 bar
